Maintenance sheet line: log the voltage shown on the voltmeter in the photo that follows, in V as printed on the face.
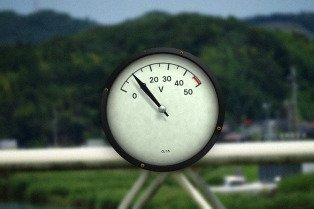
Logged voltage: 10 V
